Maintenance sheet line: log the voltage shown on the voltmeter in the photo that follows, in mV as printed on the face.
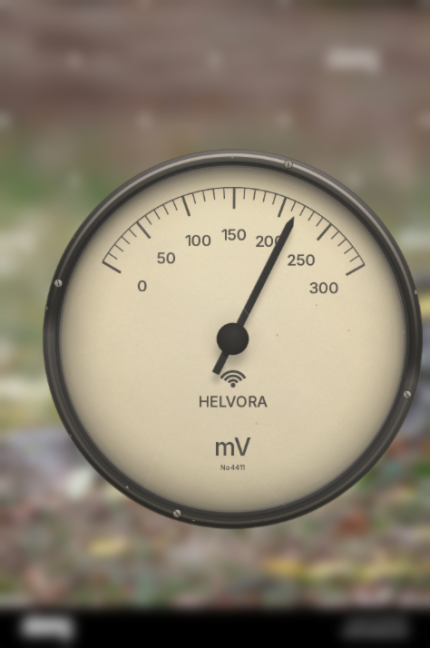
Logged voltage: 215 mV
